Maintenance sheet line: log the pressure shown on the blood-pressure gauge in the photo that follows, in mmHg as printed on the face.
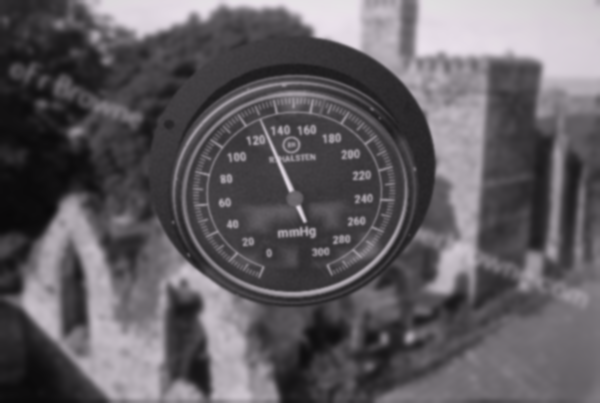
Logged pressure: 130 mmHg
